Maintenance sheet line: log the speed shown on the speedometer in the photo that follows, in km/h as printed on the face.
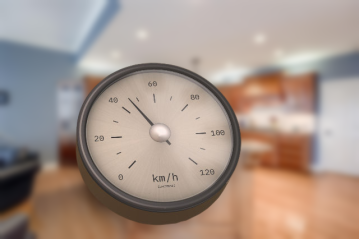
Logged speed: 45 km/h
